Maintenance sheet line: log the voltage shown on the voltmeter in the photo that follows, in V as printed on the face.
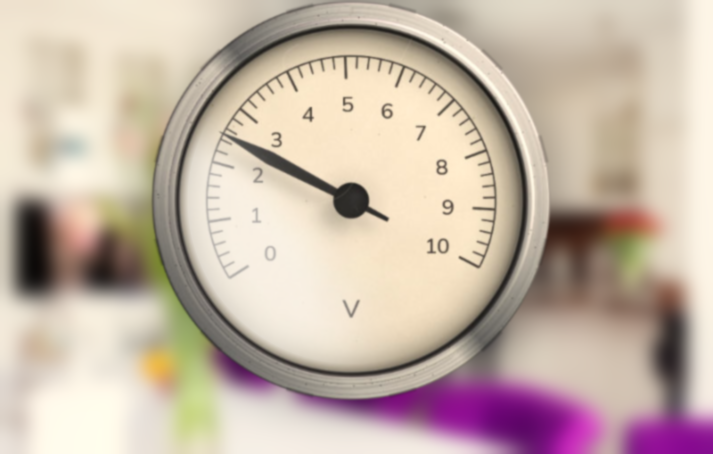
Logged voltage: 2.5 V
